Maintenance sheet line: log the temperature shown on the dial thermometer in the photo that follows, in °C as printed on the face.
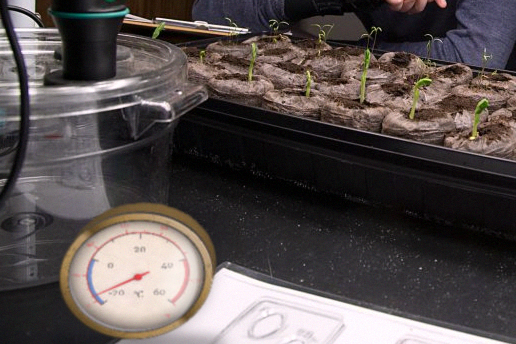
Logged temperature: -15 °C
